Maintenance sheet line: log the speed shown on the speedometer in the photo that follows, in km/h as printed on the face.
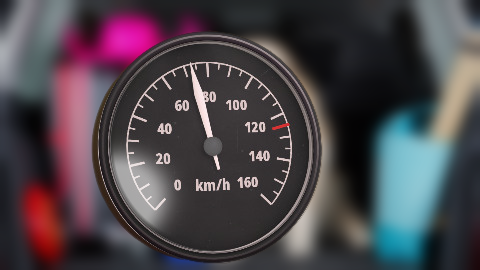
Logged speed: 72.5 km/h
